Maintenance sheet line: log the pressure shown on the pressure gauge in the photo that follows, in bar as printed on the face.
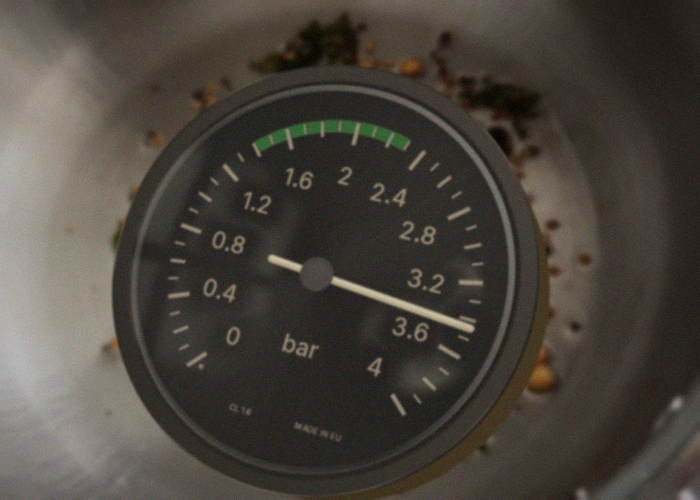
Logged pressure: 3.45 bar
